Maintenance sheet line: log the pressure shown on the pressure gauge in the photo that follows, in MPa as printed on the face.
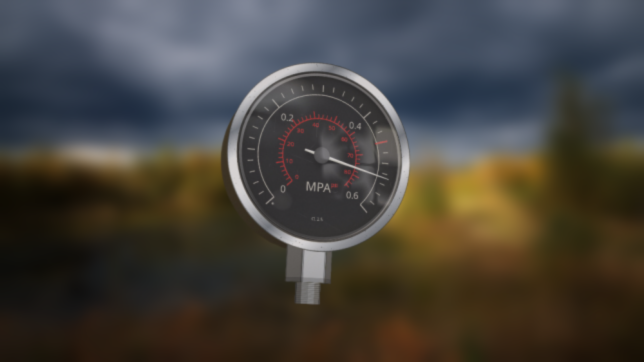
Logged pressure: 0.53 MPa
